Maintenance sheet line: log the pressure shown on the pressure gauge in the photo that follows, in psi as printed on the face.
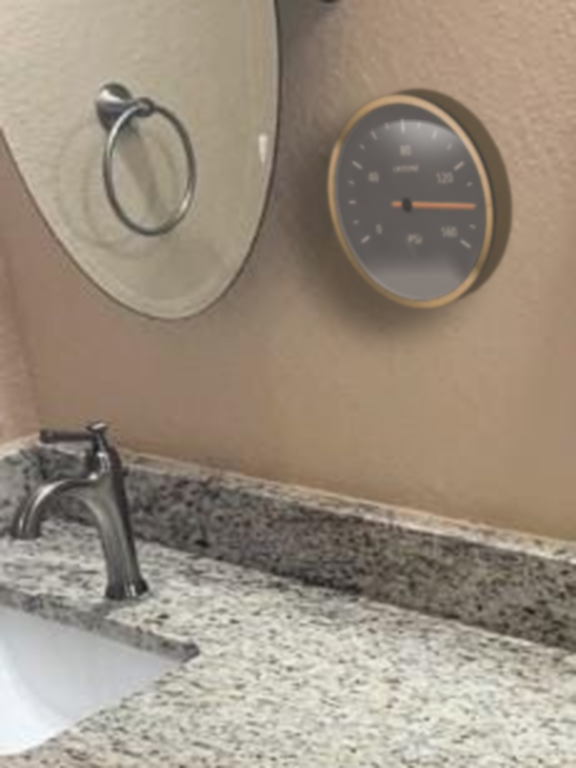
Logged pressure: 140 psi
